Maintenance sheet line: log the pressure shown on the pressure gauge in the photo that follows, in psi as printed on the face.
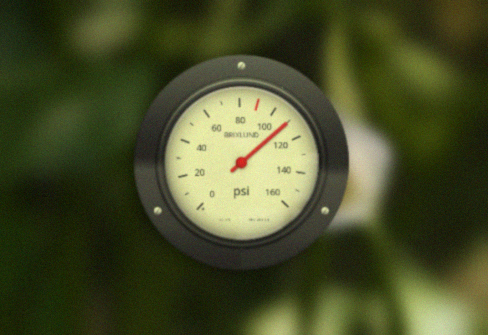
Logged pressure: 110 psi
